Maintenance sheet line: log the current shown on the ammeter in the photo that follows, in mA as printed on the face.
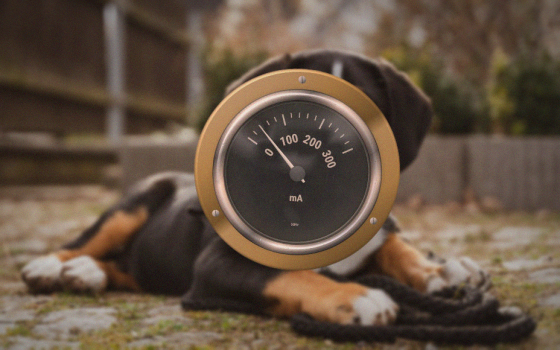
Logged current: 40 mA
